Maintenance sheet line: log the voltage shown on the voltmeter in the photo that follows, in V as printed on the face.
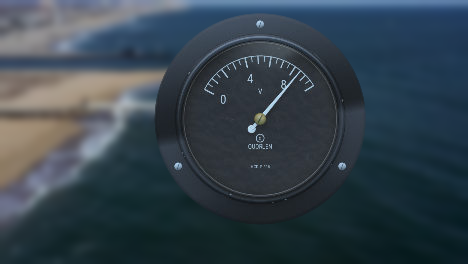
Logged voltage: 8.5 V
